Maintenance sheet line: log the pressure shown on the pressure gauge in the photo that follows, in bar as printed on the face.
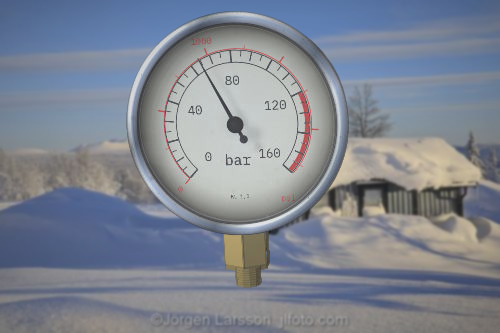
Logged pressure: 65 bar
